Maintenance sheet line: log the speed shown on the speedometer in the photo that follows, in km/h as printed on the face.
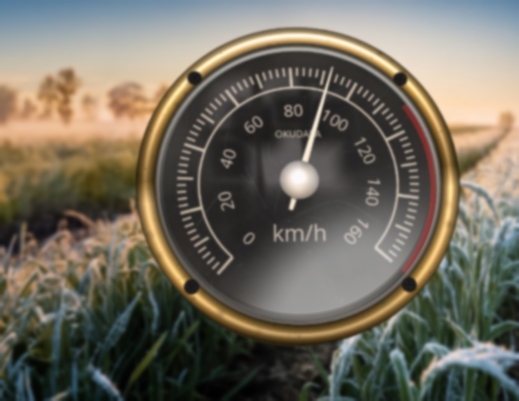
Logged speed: 92 km/h
